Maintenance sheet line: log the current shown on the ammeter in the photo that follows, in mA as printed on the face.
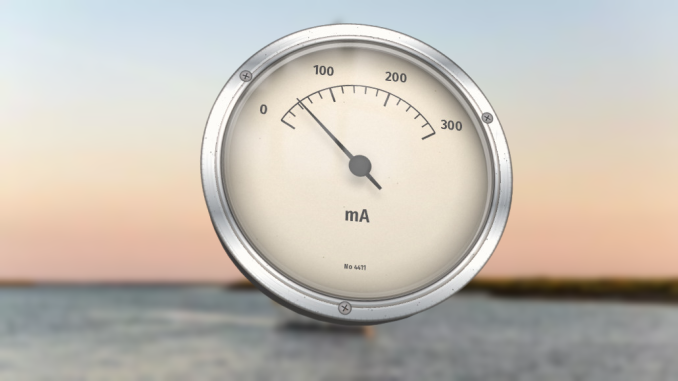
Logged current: 40 mA
